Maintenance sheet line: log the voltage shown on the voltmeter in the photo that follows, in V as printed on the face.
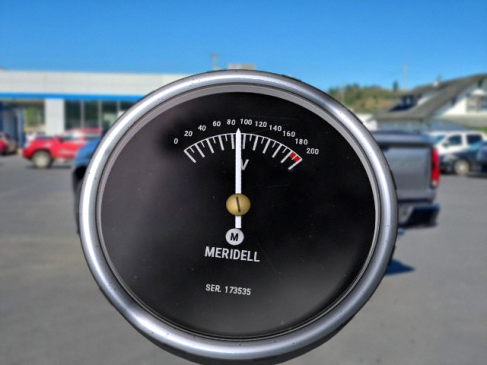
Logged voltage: 90 V
